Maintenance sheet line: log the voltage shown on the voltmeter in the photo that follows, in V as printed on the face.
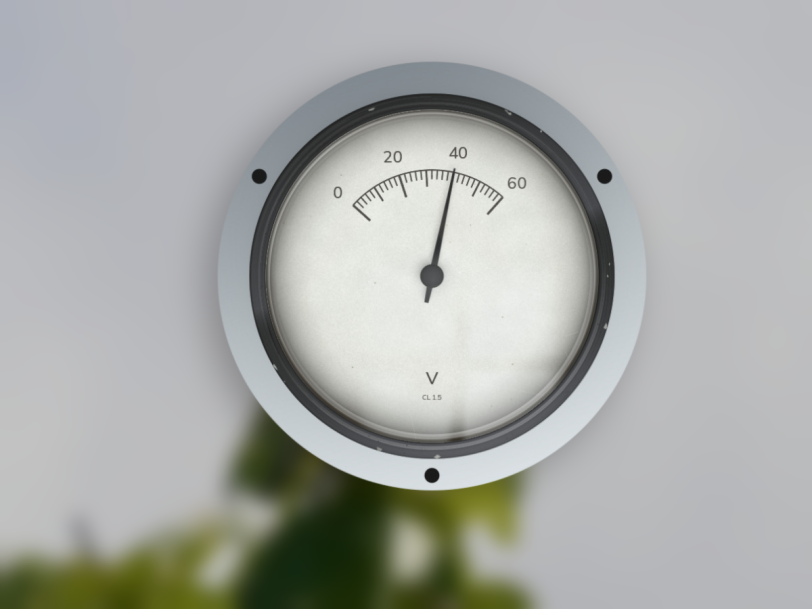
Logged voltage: 40 V
